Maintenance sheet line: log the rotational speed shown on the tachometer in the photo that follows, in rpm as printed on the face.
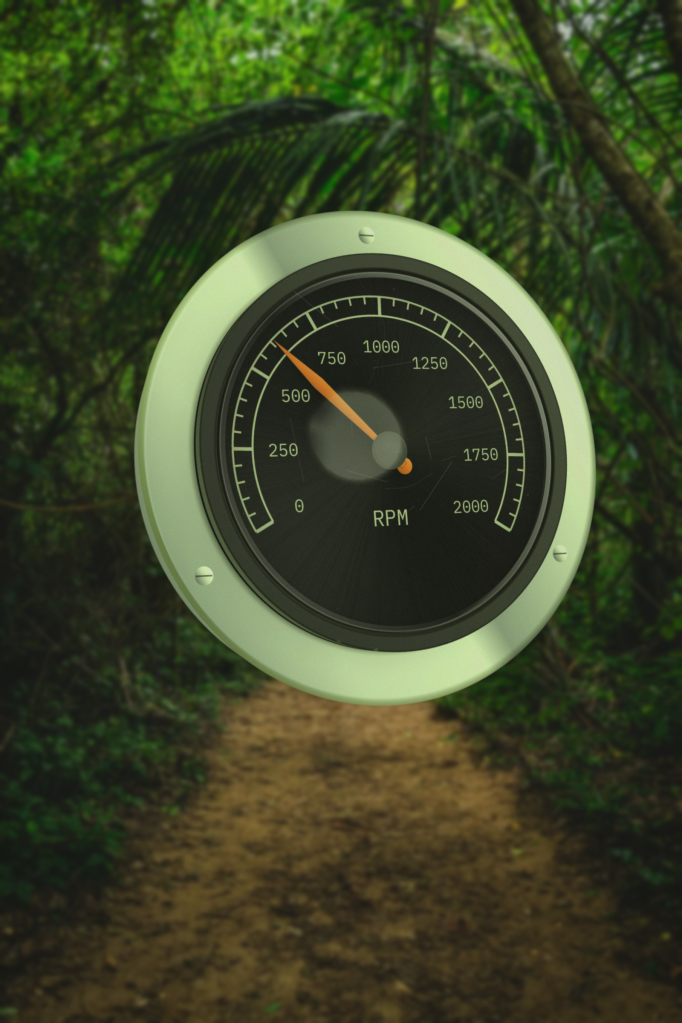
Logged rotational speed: 600 rpm
